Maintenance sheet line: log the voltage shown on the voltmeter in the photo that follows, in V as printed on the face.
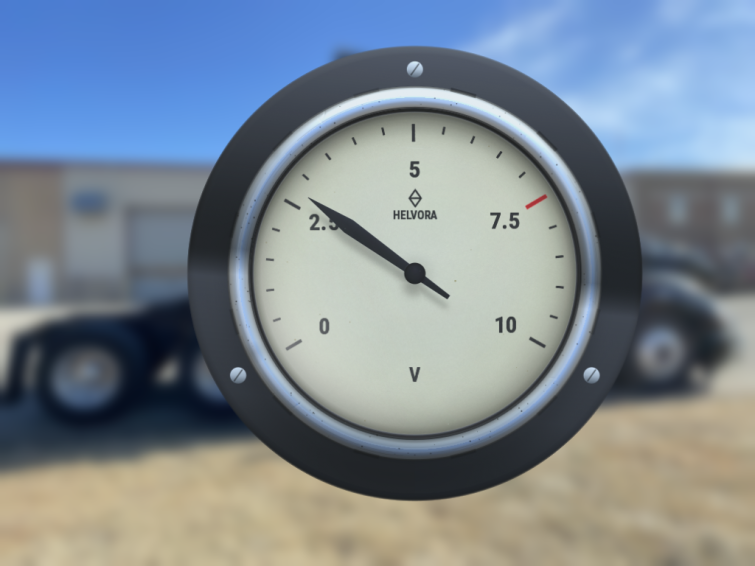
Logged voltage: 2.75 V
